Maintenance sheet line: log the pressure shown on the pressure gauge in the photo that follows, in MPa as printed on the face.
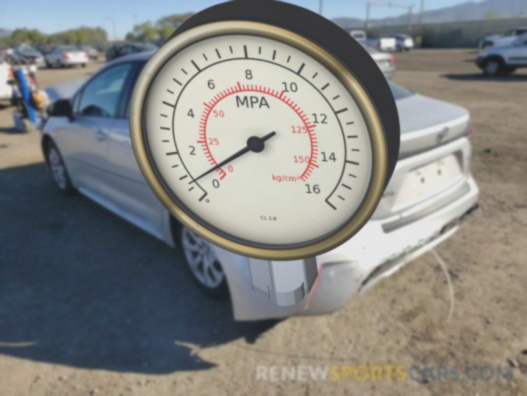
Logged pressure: 0.75 MPa
